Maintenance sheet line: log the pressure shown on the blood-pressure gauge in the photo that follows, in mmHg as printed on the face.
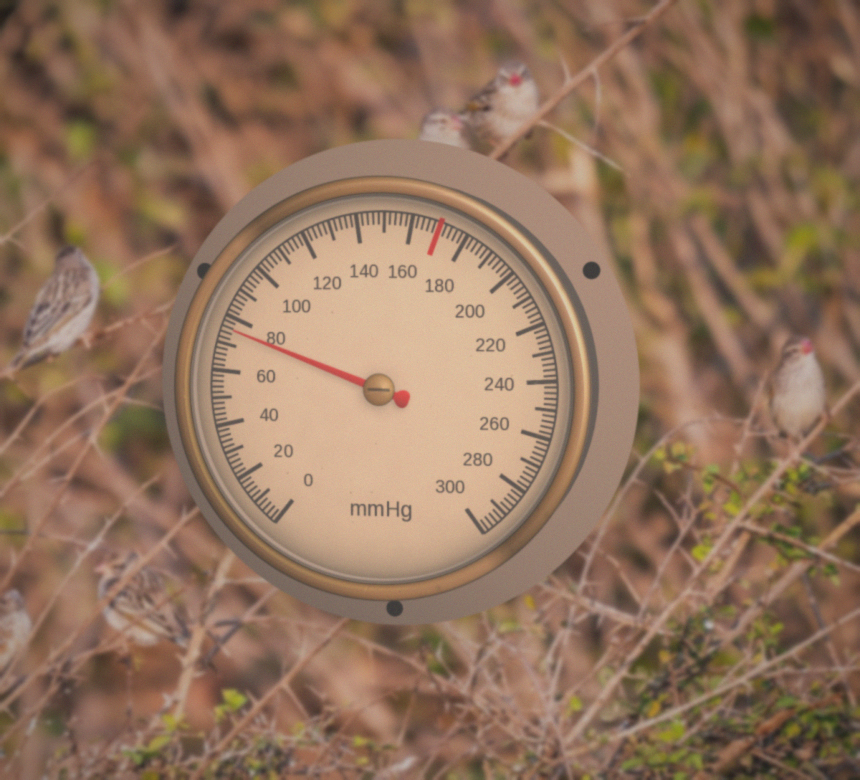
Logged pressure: 76 mmHg
